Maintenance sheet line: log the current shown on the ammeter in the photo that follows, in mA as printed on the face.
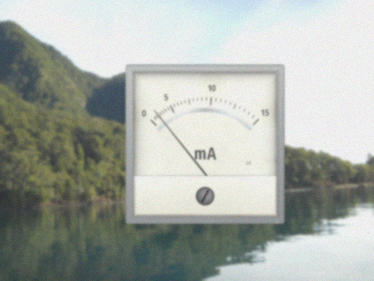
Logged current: 2.5 mA
